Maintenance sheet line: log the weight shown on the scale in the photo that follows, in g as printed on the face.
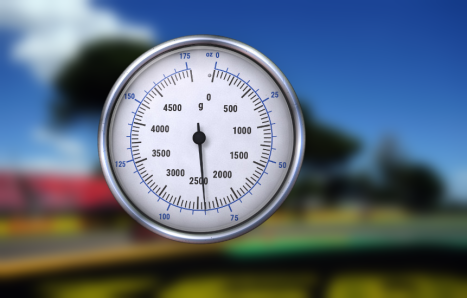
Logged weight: 2400 g
